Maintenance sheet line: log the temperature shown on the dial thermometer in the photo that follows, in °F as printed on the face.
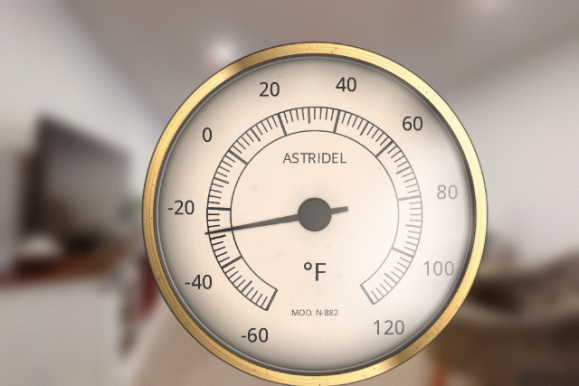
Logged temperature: -28 °F
